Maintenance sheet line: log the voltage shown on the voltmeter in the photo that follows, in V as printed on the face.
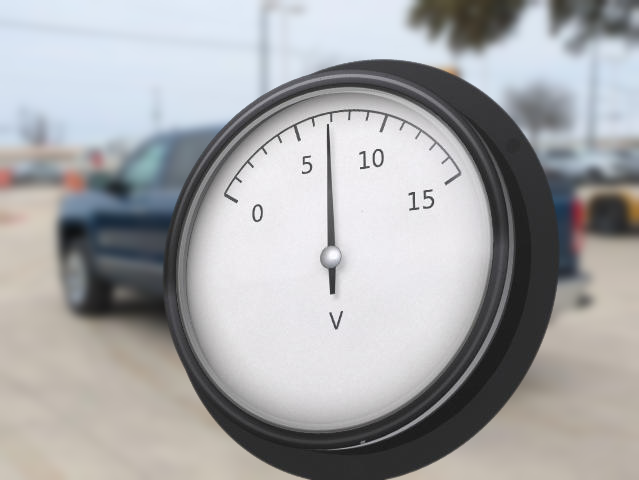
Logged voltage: 7 V
